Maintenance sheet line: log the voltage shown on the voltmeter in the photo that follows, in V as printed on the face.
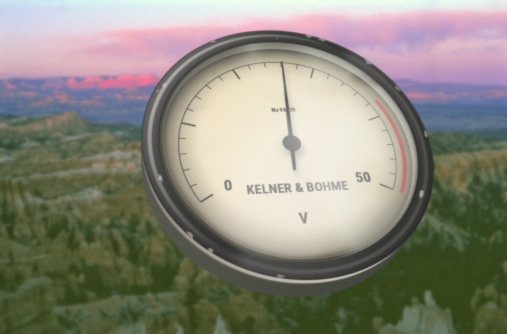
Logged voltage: 26 V
